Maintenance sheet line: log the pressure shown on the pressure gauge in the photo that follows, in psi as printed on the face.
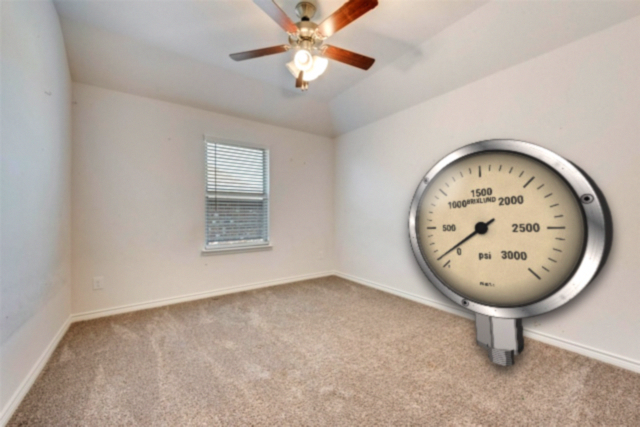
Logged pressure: 100 psi
